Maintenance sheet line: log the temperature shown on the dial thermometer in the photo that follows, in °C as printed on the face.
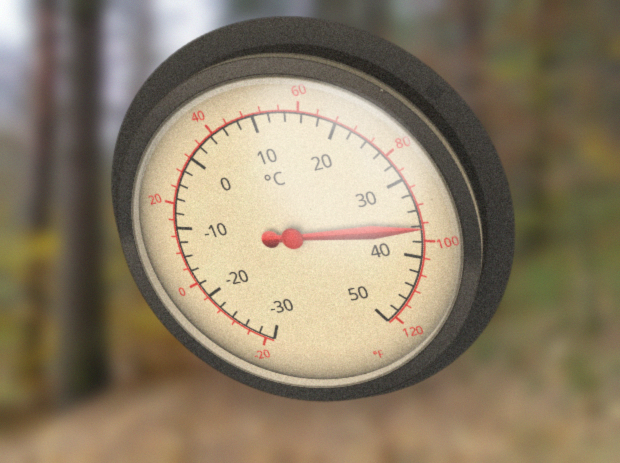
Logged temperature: 36 °C
